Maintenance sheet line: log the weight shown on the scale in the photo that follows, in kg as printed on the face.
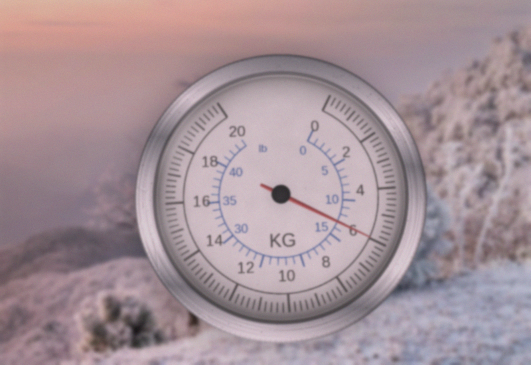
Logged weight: 6 kg
